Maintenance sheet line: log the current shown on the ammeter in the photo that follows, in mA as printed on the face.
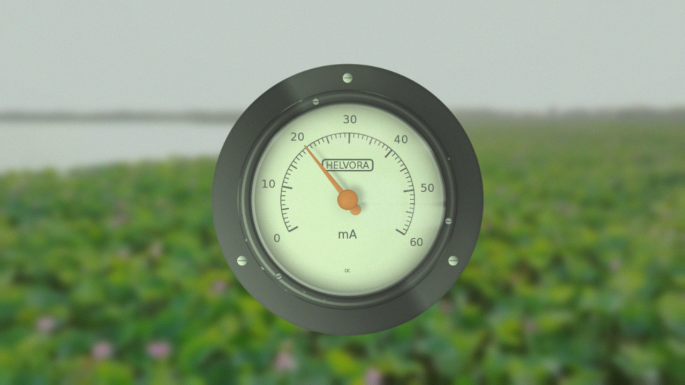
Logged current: 20 mA
